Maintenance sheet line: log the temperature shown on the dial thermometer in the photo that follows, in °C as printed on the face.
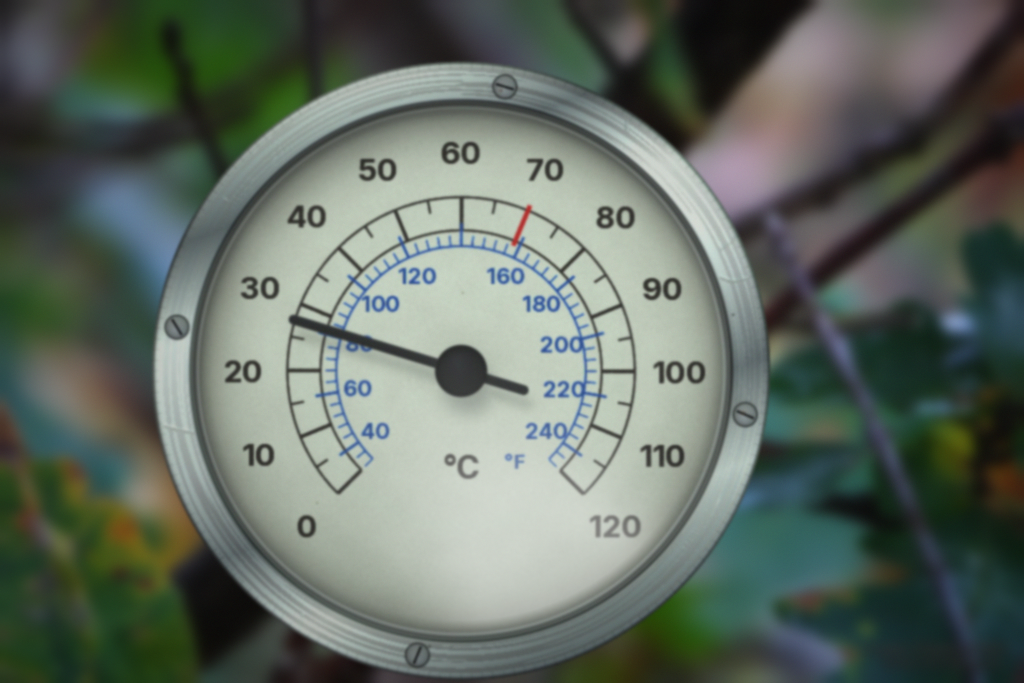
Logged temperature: 27.5 °C
